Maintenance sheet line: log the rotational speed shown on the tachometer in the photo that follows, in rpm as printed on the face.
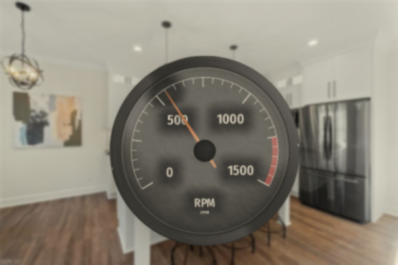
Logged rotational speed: 550 rpm
